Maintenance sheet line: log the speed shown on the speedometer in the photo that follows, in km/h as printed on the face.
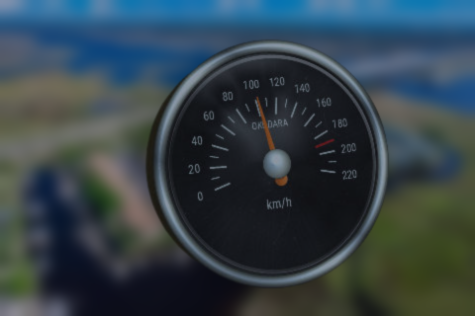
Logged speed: 100 km/h
